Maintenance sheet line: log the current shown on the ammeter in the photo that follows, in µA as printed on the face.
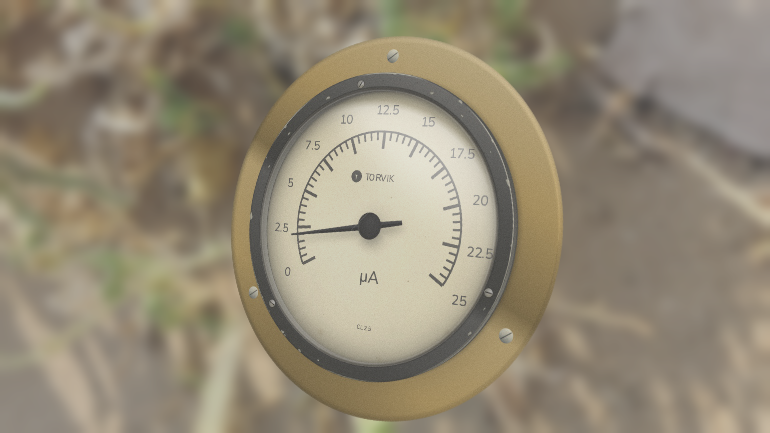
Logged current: 2 µA
